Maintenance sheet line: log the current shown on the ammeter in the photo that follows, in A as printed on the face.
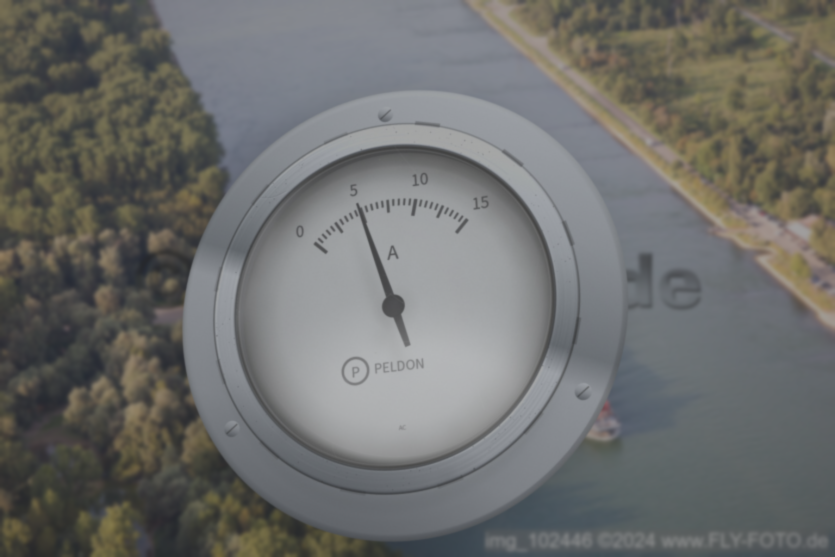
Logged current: 5 A
